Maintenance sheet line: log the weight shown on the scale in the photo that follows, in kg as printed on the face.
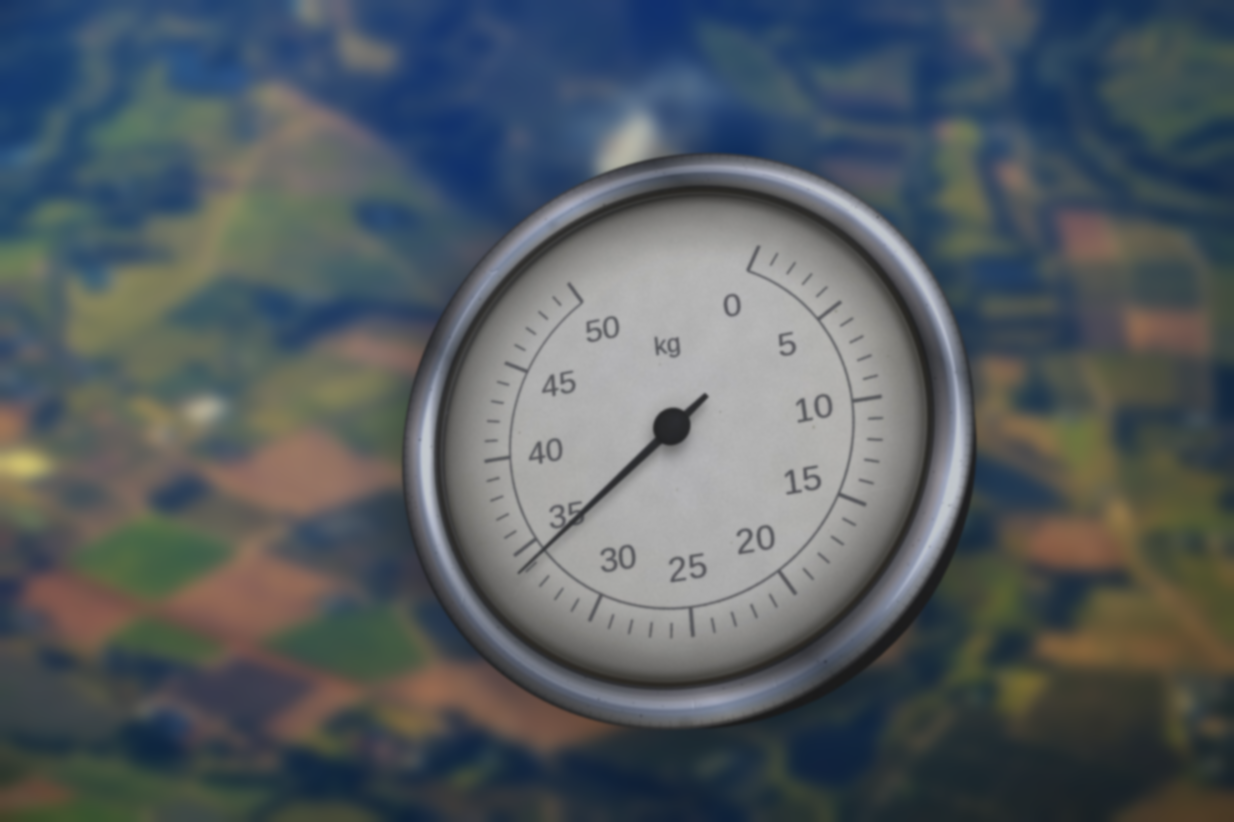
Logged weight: 34 kg
